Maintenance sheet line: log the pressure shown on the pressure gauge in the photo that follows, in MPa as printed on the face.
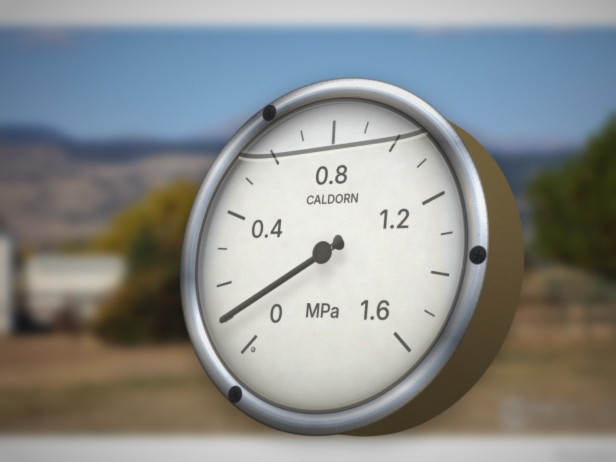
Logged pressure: 0.1 MPa
